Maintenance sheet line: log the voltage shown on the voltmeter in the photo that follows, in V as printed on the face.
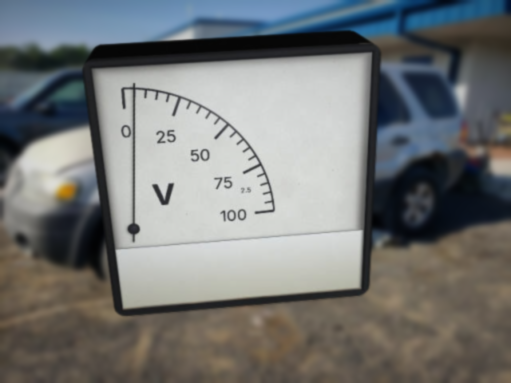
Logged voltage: 5 V
